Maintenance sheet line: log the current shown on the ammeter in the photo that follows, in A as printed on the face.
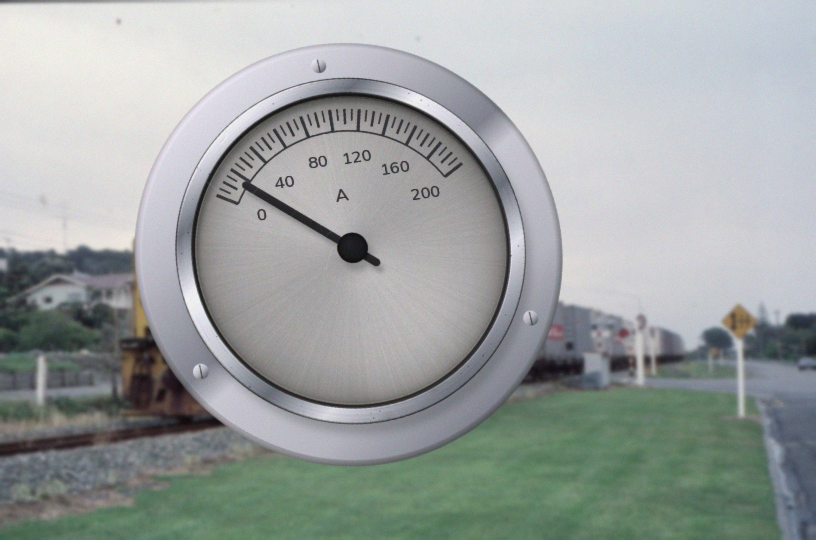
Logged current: 15 A
